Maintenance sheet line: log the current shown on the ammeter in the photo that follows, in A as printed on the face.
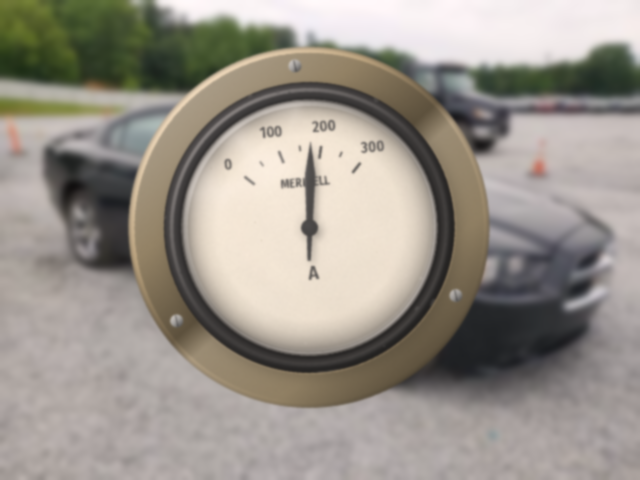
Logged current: 175 A
